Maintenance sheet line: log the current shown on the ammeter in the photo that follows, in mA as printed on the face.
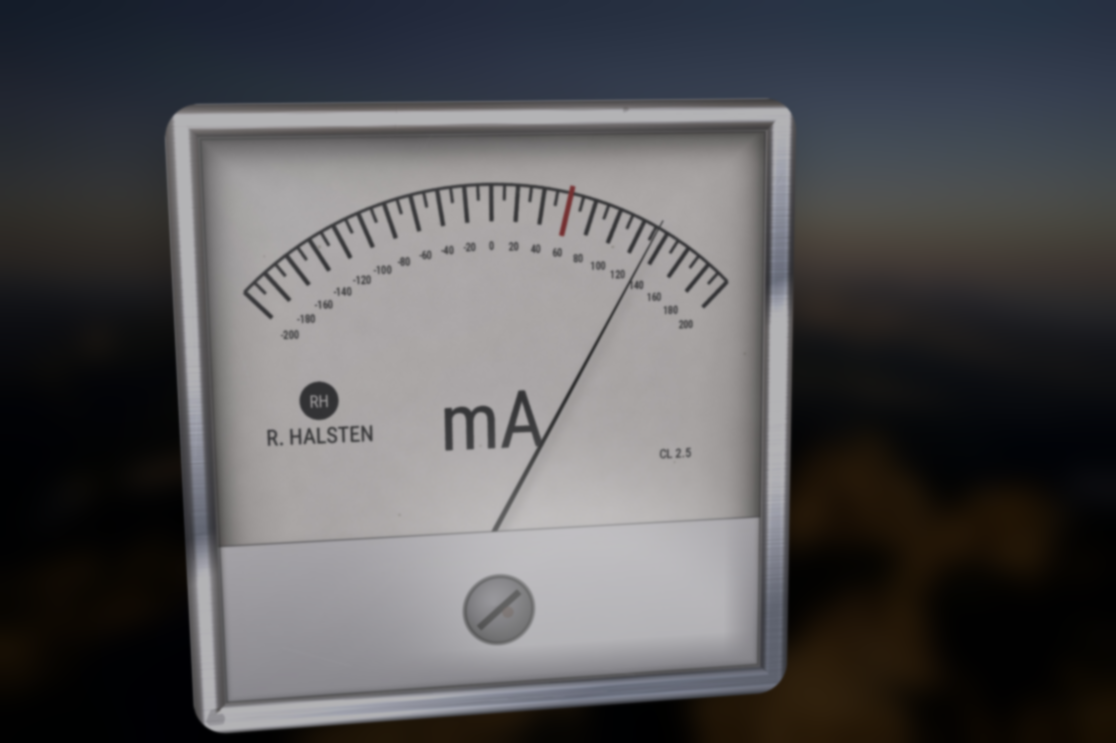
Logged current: 130 mA
